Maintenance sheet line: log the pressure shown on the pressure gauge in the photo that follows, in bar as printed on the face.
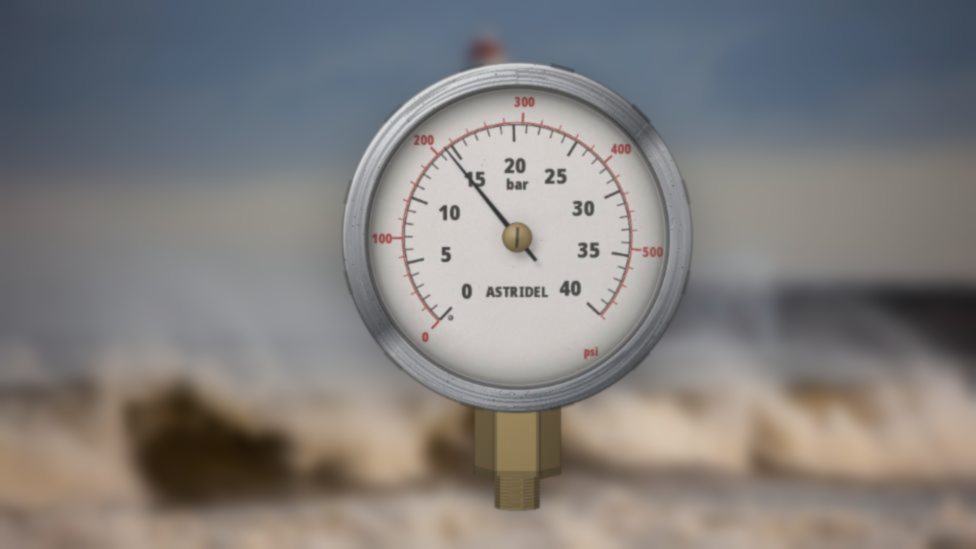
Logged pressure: 14.5 bar
